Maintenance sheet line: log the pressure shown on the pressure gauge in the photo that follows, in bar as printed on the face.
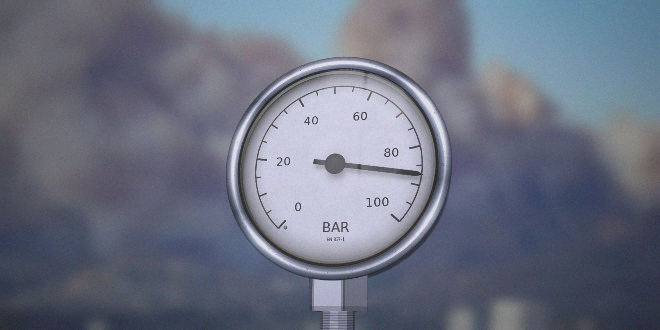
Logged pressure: 87.5 bar
